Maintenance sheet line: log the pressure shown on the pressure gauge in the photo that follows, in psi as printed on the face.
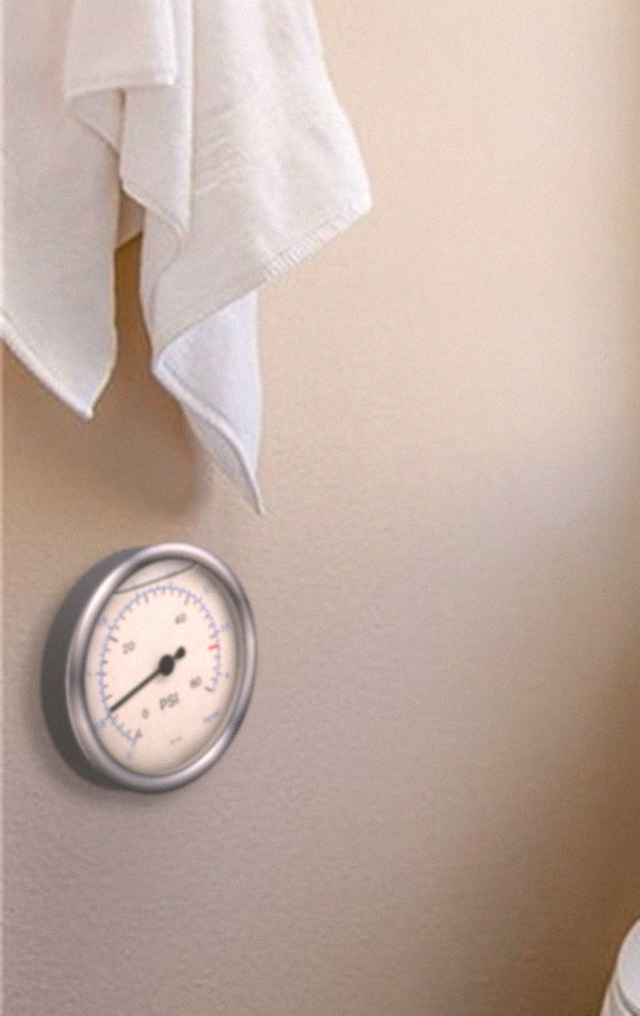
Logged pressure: 8 psi
